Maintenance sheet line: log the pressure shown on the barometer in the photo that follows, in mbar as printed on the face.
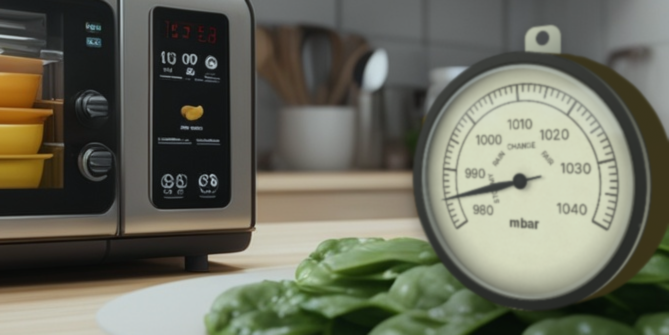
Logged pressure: 985 mbar
